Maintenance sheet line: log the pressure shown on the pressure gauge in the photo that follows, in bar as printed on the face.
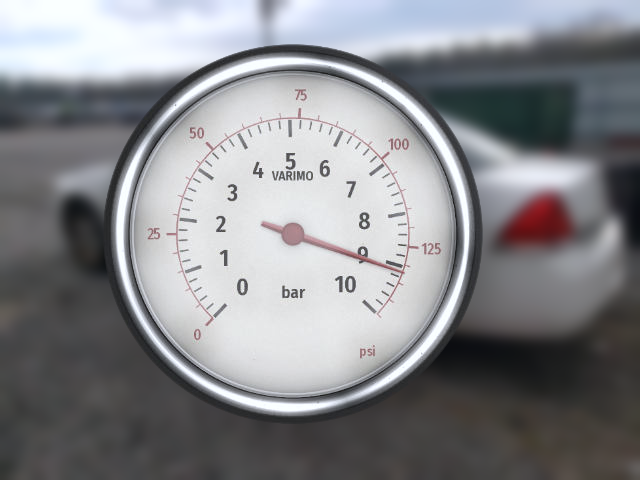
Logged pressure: 9.1 bar
